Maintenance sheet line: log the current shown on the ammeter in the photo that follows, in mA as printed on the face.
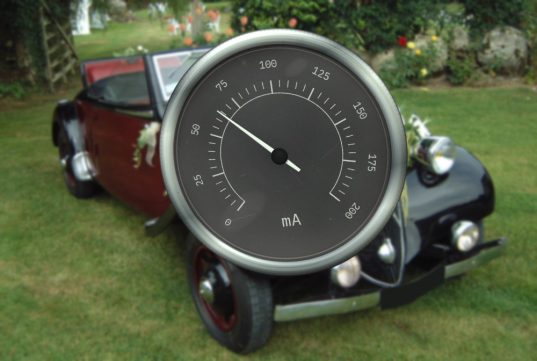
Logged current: 65 mA
